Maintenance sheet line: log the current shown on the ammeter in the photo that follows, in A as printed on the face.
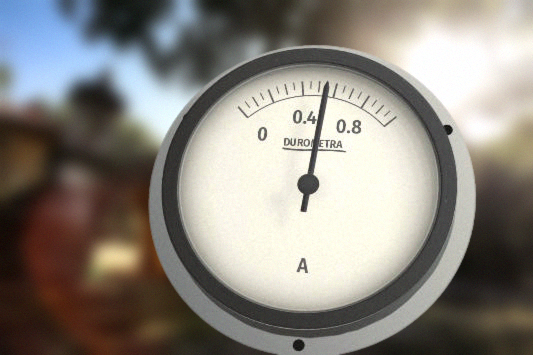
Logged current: 0.55 A
